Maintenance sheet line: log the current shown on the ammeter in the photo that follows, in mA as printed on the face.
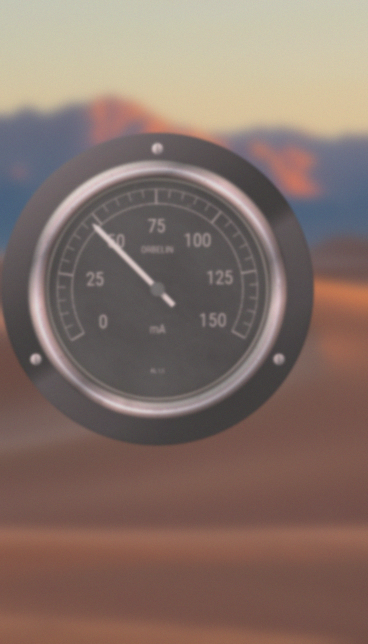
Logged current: 47.5 mA
